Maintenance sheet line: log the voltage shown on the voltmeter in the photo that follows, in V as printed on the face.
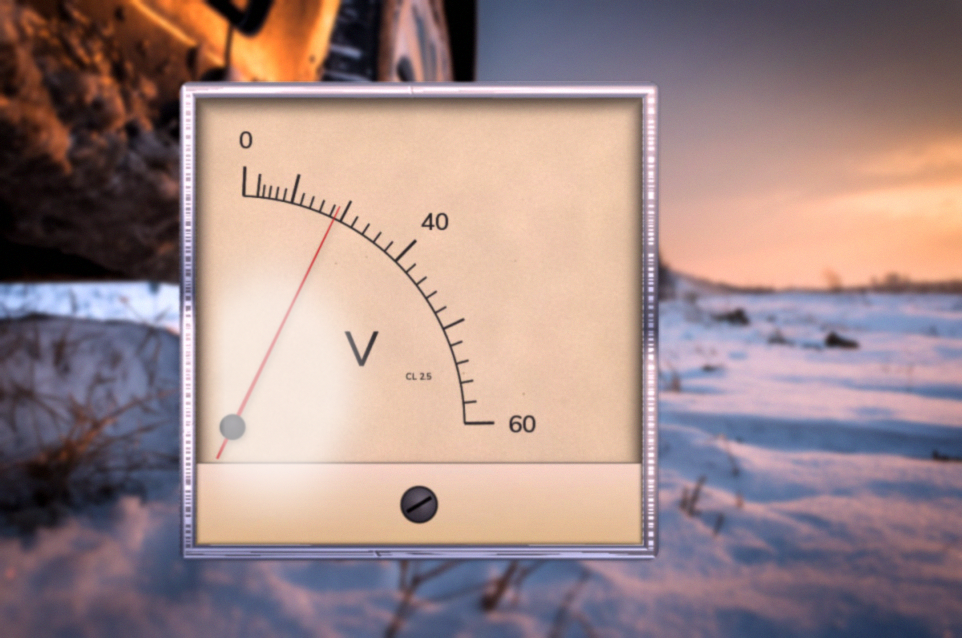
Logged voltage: 29 V
